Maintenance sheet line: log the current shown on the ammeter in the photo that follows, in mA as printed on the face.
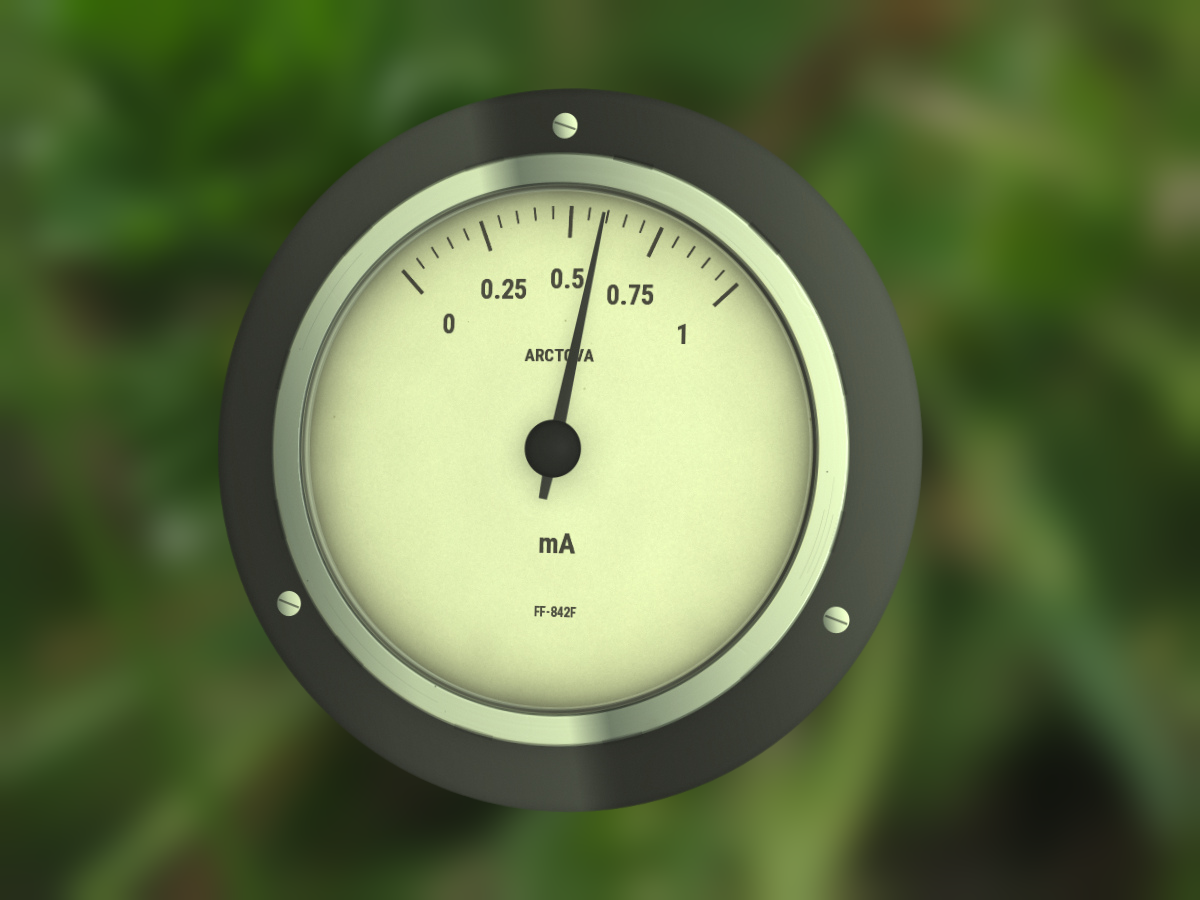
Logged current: 0.6 mA
